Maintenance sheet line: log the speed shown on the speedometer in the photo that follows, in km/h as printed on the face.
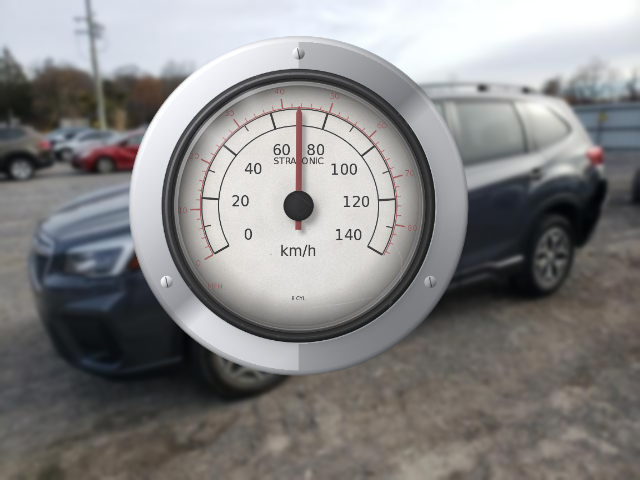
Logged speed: 70 km/h
